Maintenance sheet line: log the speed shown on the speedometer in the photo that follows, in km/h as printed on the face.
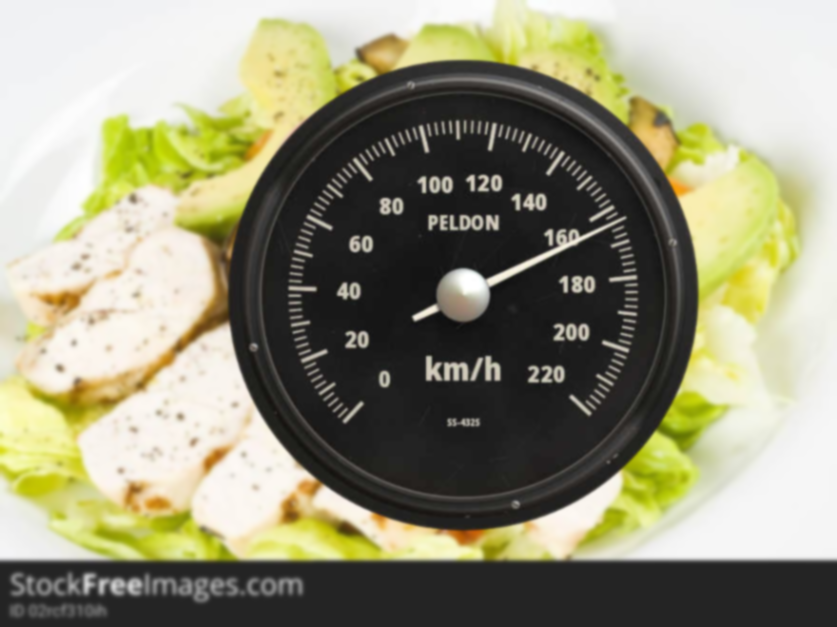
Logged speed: 164 km/h
